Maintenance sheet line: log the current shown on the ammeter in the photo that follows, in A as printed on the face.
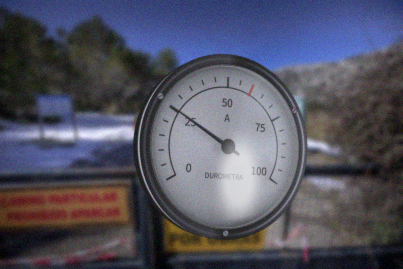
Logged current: 25 A
